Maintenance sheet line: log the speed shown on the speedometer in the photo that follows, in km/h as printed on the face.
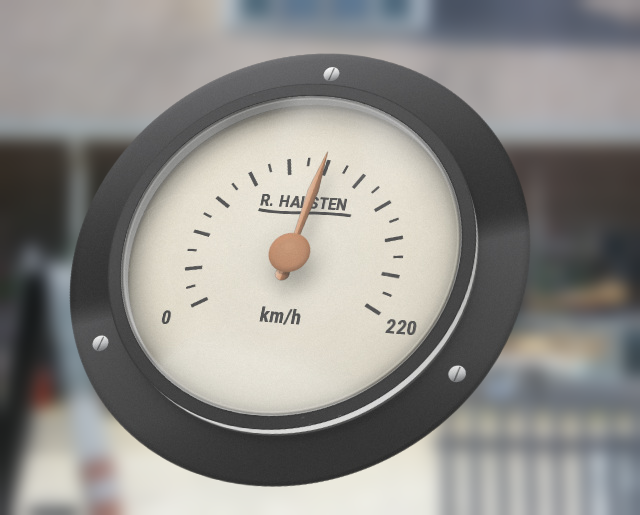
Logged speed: 120 km/h
